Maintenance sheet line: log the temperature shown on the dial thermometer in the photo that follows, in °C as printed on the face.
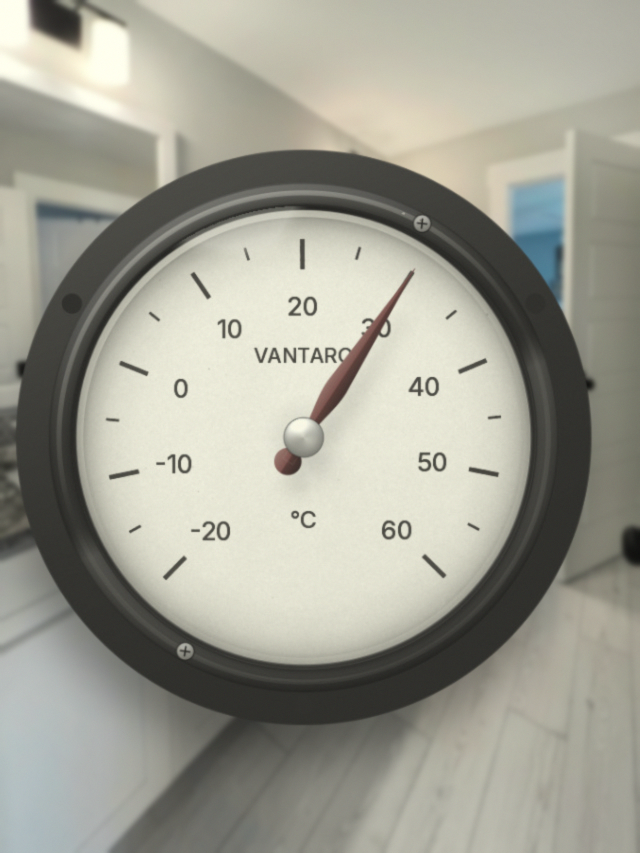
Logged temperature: 30 °C
